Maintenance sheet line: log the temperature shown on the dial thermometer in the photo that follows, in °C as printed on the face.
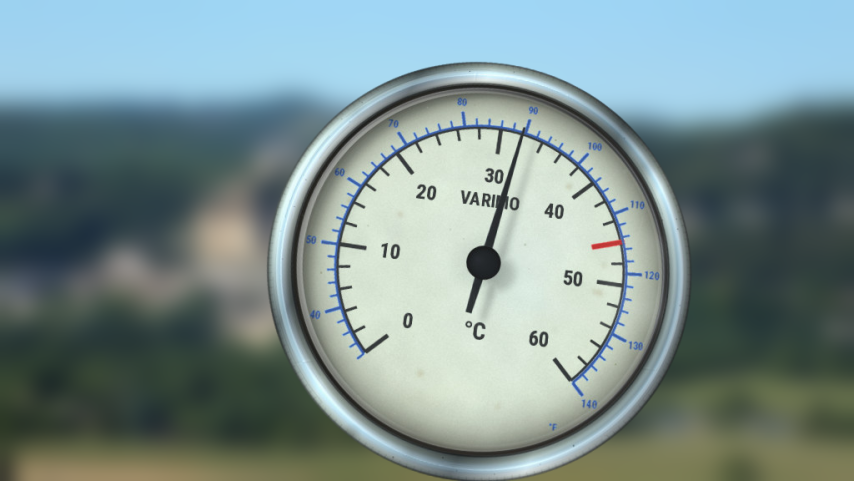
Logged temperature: 32 °C
